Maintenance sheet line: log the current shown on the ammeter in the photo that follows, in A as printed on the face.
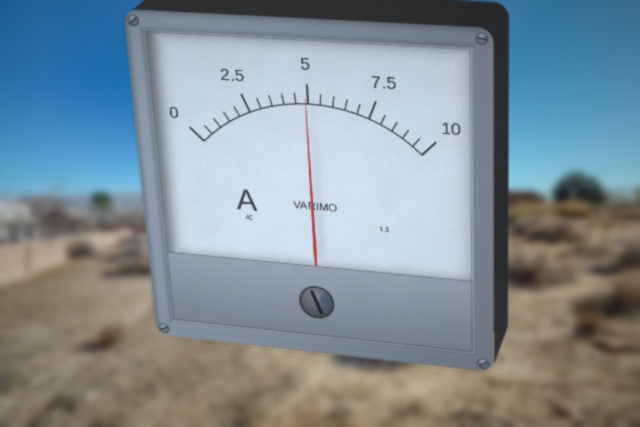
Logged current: 5 A
